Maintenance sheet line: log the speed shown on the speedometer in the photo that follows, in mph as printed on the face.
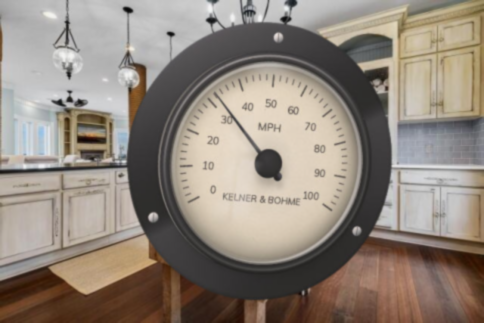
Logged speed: 32 mph
